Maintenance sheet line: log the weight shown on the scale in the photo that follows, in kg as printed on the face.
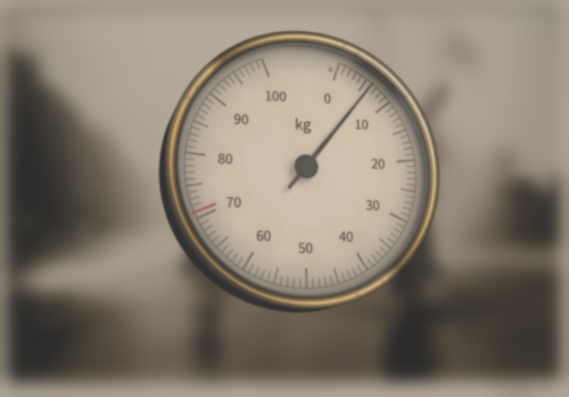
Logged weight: 6 kg
